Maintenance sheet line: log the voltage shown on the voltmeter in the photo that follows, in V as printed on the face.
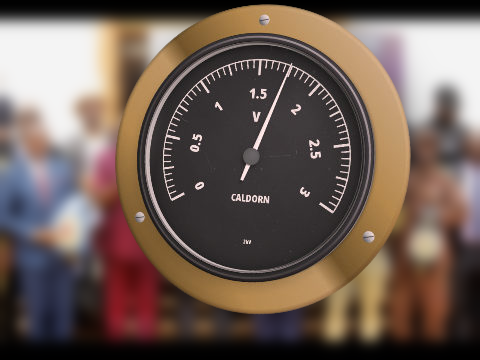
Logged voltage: 1.75 V
